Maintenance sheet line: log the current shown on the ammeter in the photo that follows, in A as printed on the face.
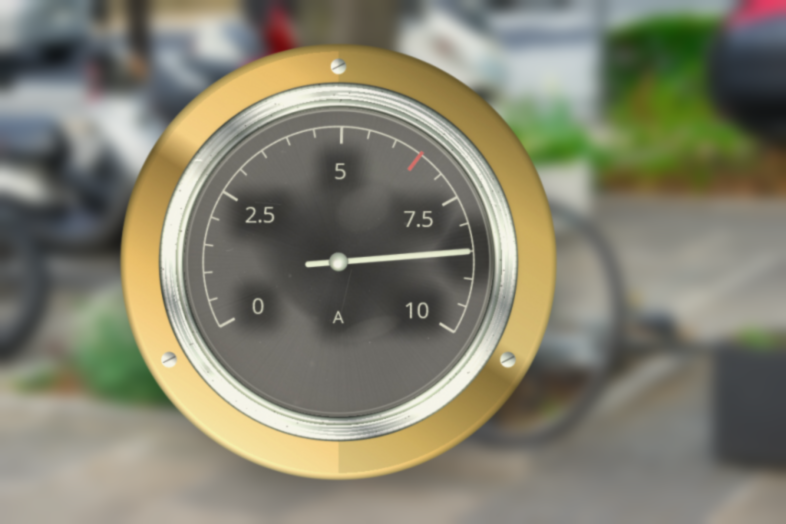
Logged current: 8.5 A
